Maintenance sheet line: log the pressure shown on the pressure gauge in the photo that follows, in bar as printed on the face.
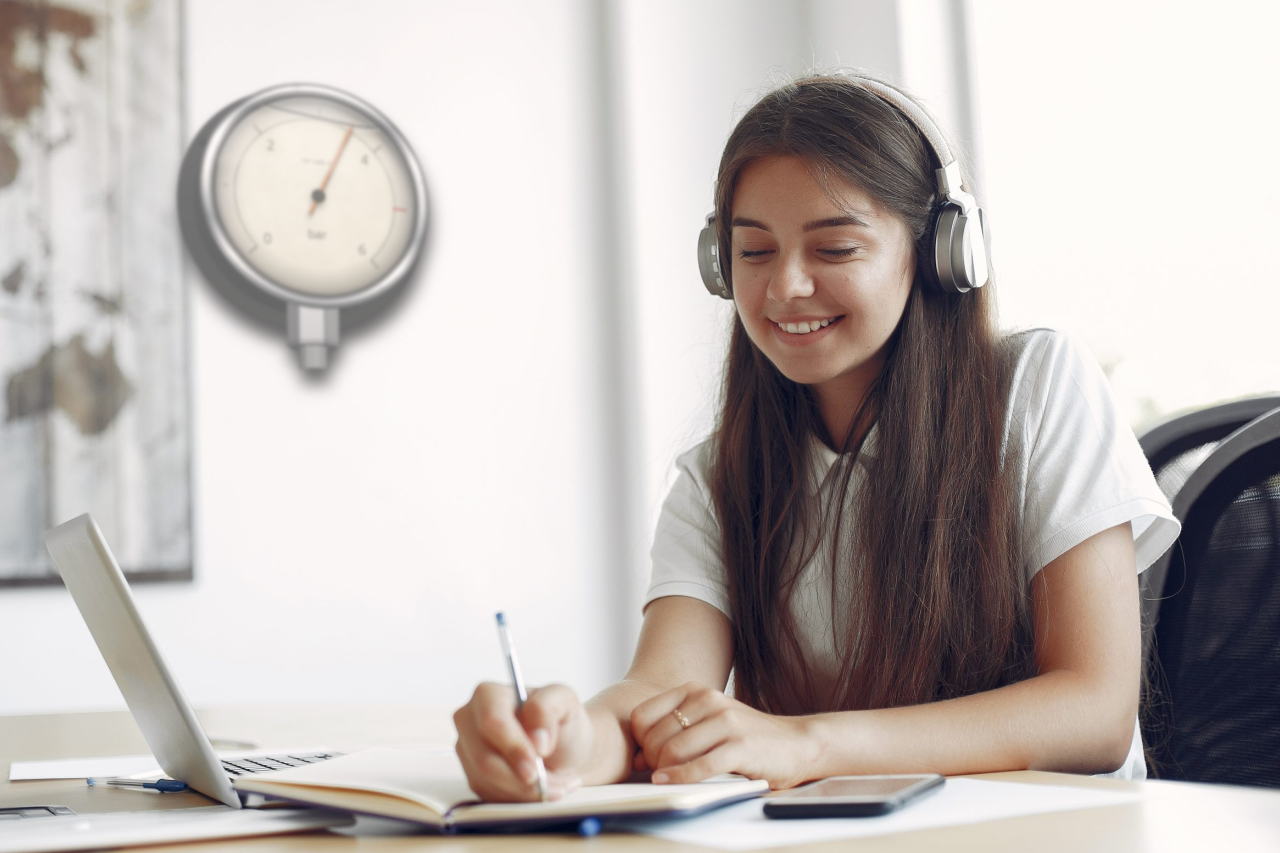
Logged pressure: 3.5 bar
